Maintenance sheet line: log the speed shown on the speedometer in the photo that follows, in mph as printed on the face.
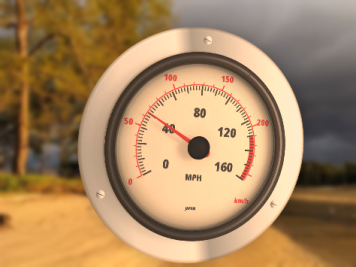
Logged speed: 40 mph
